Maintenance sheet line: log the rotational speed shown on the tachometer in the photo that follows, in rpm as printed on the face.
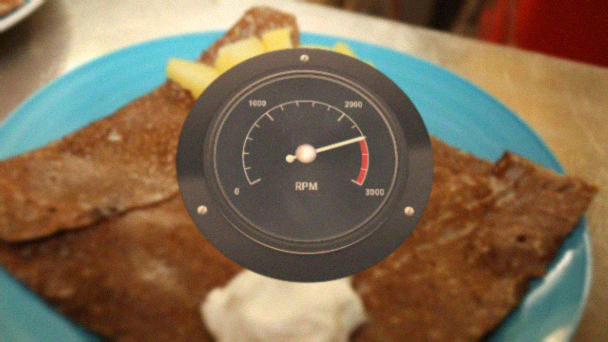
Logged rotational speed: 2400 rpm
